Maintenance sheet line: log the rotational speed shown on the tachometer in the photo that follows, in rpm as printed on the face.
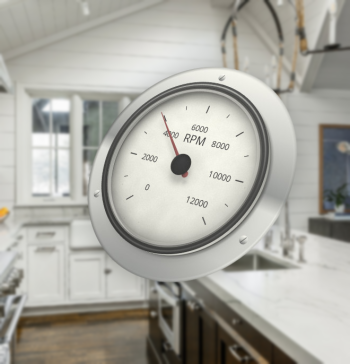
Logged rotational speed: 4000 rpm
